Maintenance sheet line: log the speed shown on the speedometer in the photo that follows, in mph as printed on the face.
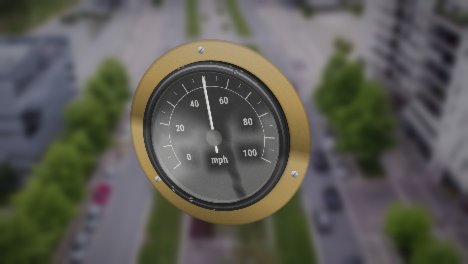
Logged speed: 50 mph
